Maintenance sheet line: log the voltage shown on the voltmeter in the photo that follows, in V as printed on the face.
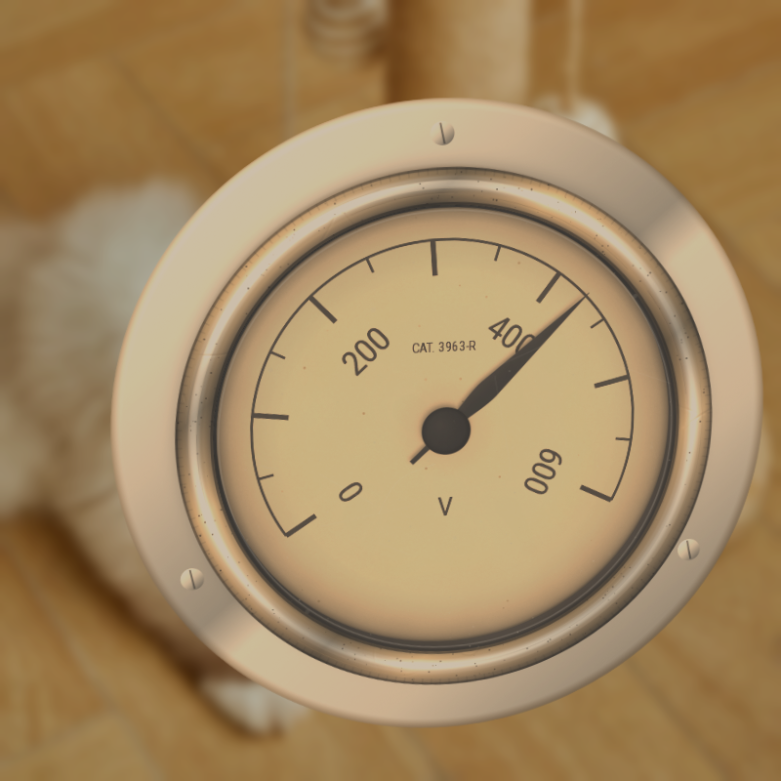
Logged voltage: 425 V
